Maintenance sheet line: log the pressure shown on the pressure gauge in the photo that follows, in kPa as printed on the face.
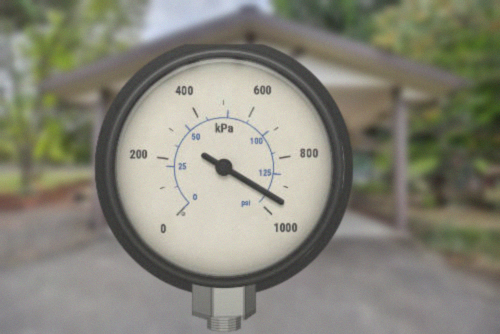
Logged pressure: 950 kPa
